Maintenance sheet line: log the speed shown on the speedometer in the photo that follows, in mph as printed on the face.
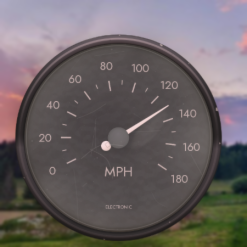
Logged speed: 130 mph
